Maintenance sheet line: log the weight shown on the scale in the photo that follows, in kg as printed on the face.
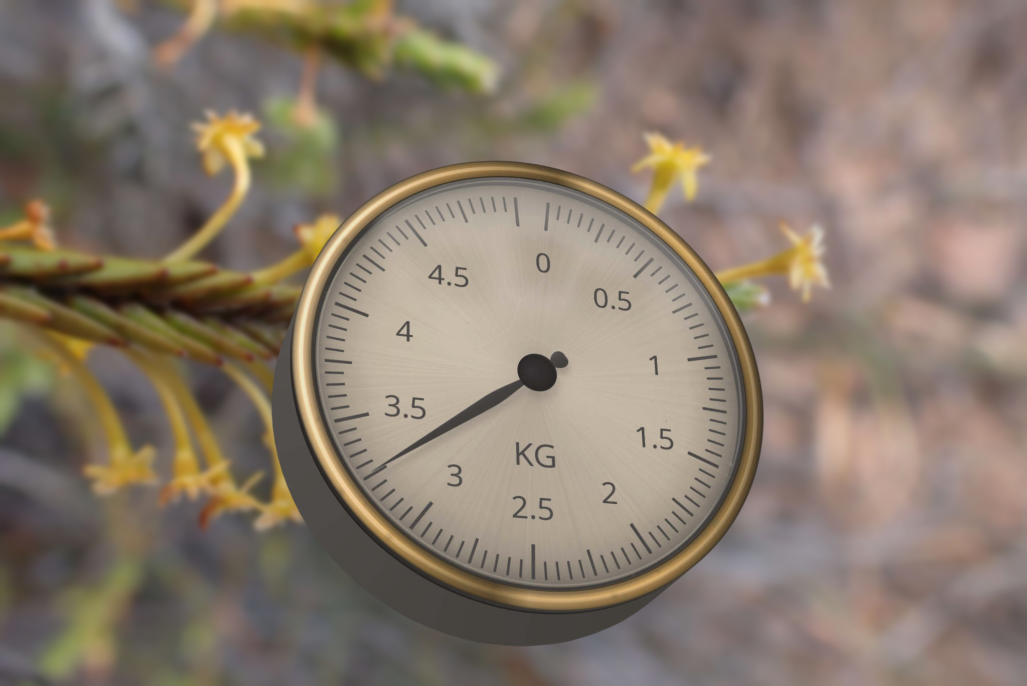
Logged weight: 3.25 kg
